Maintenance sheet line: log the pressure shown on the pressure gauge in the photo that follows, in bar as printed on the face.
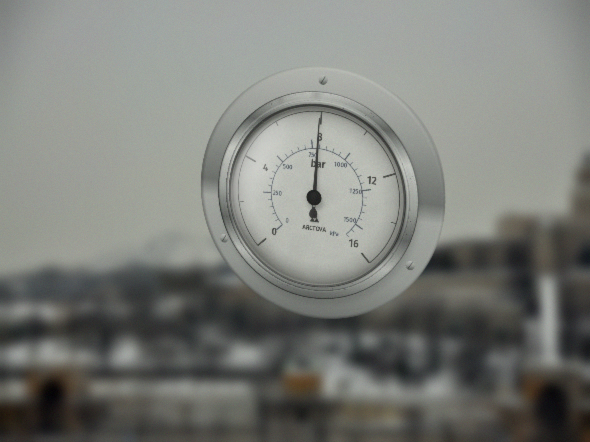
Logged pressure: 8 bar
